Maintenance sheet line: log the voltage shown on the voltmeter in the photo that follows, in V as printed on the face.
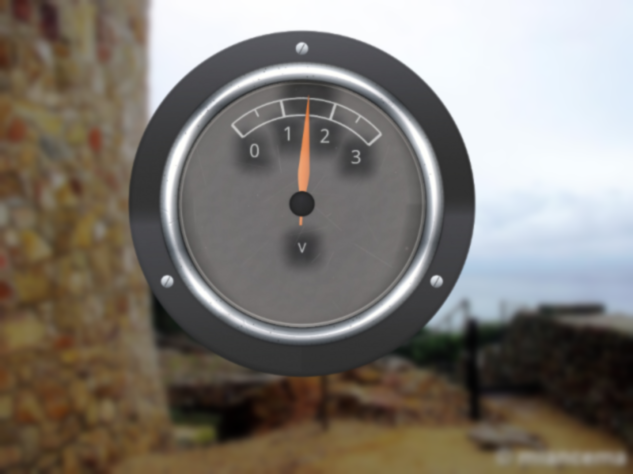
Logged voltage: 1.5 V
